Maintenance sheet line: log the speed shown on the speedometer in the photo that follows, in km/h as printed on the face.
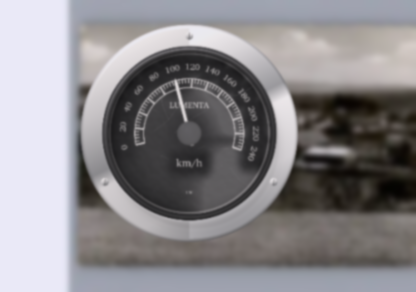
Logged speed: 100 km/h
